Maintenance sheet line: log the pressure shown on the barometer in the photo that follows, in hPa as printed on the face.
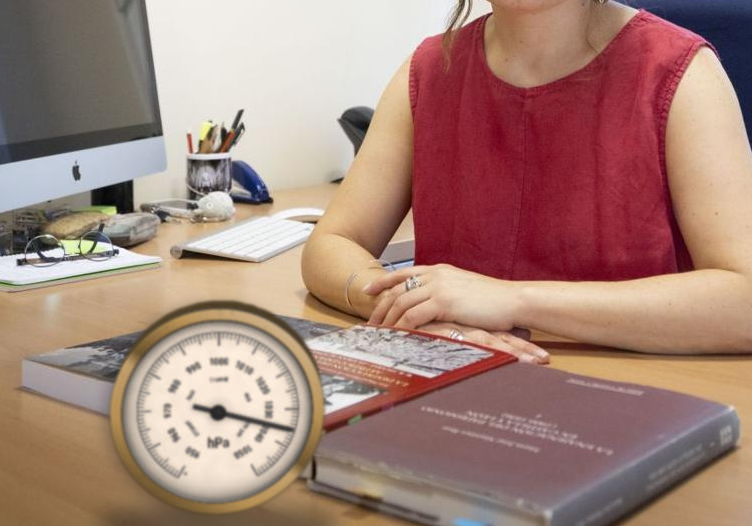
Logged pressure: 1035 hPa
